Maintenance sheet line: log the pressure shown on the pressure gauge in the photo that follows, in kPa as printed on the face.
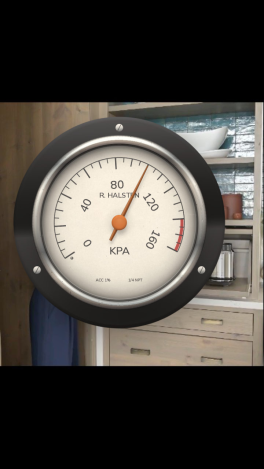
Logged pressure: 100 kPa
